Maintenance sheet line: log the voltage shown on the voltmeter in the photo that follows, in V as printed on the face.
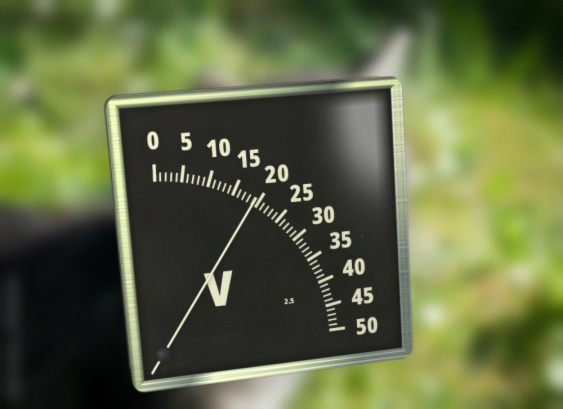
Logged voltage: 19 V
